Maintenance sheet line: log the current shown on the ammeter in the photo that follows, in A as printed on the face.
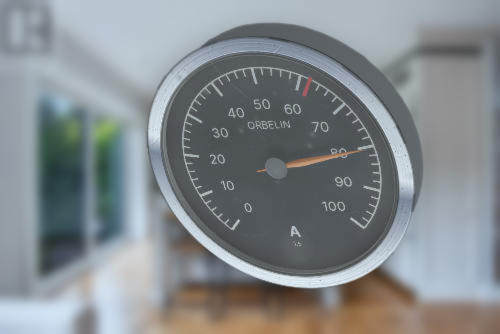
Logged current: 80 A
